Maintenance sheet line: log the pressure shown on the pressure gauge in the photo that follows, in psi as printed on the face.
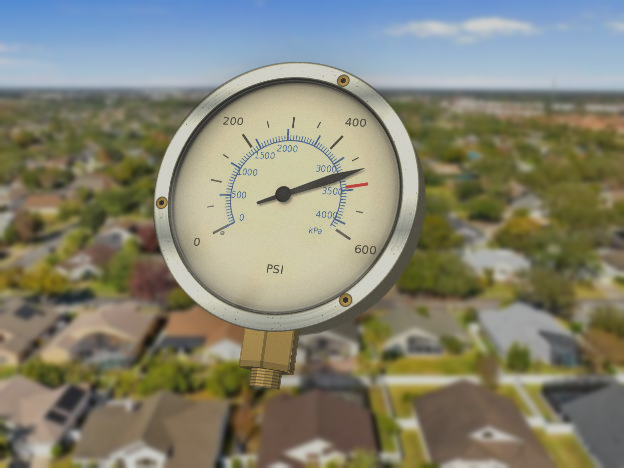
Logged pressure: 475 psi
